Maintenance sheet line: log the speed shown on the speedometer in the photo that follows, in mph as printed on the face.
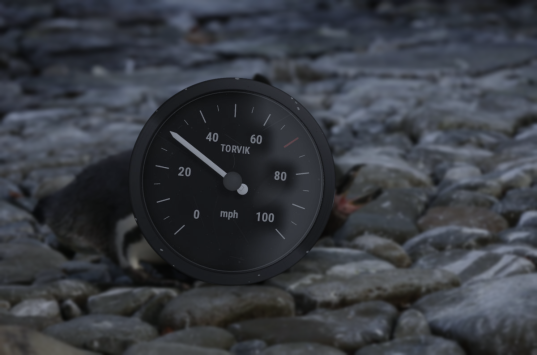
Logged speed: 30 mph
